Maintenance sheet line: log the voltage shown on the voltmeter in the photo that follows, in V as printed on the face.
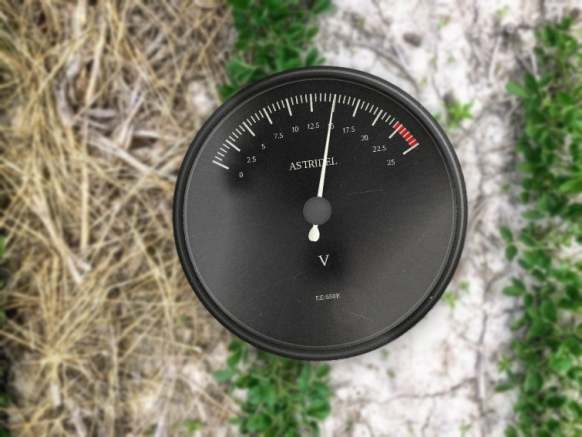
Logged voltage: 15 V
